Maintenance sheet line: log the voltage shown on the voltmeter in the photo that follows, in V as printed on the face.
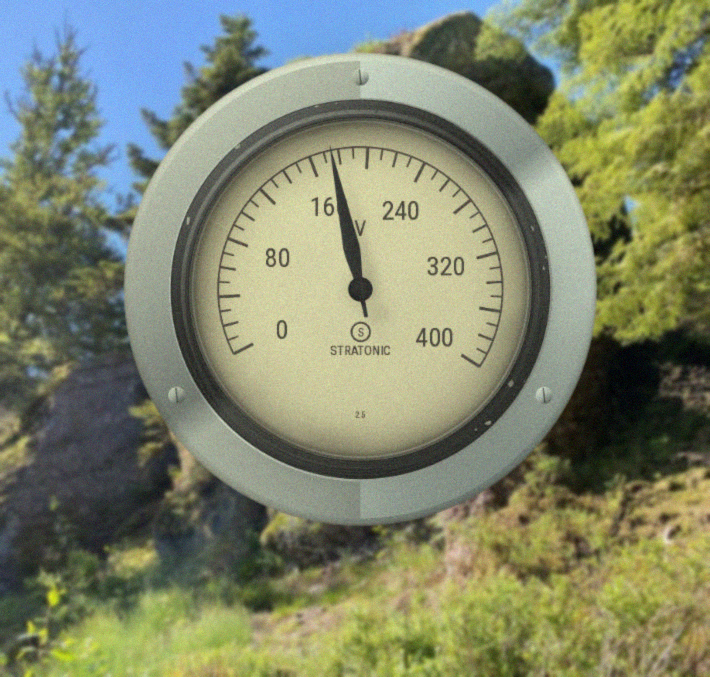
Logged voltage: 175 V
